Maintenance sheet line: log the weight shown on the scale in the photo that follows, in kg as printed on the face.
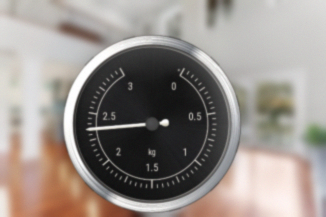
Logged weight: 2.35 kg
